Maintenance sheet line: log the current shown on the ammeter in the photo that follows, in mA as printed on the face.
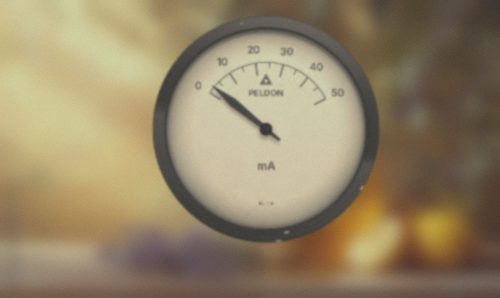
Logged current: 2.5 mA
